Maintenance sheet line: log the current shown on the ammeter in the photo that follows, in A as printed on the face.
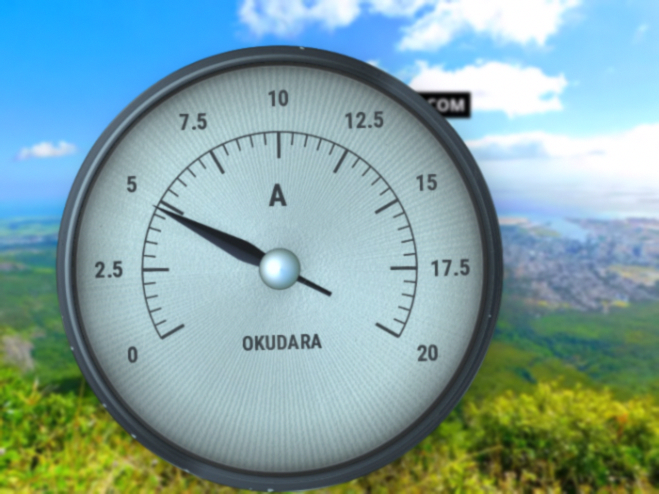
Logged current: 4.75 A
